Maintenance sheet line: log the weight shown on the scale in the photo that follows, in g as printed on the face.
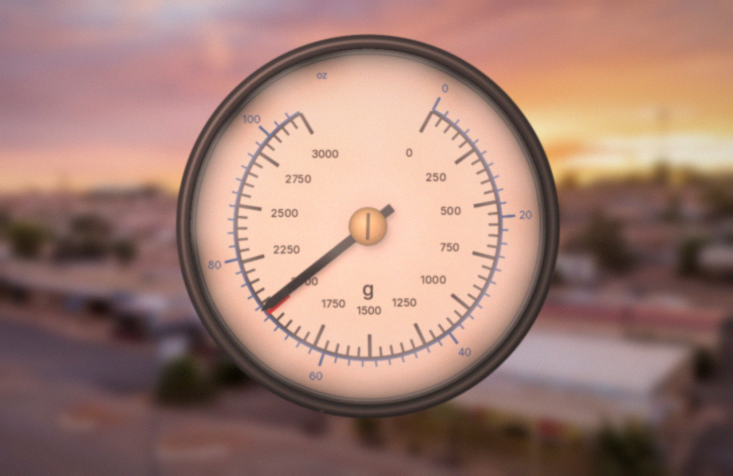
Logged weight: 2025 g
